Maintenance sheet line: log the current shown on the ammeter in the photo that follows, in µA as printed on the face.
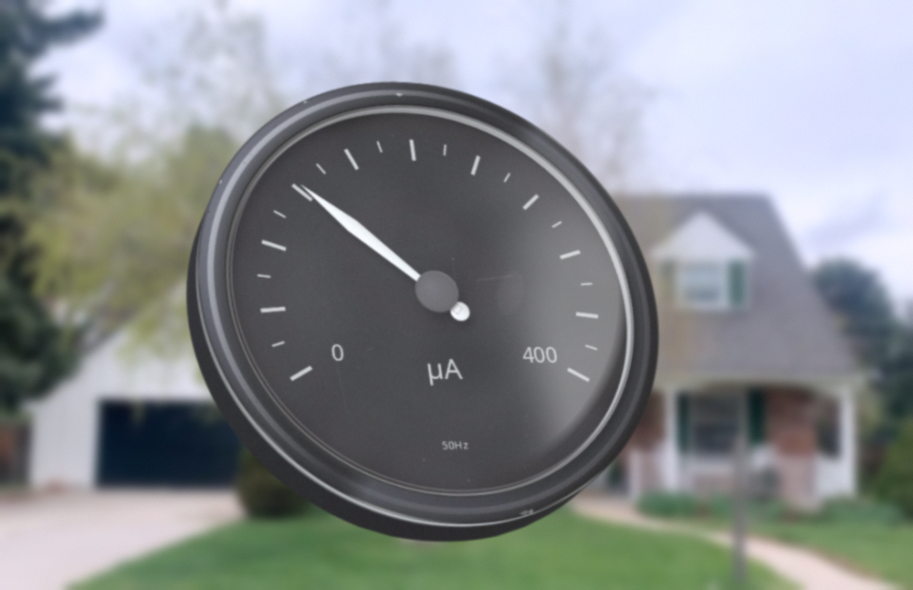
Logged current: 120 µA
